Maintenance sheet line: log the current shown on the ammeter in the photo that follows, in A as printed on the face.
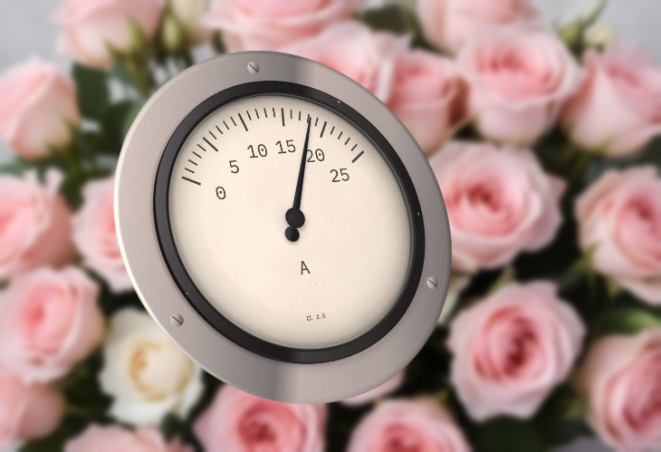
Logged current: 18 A
